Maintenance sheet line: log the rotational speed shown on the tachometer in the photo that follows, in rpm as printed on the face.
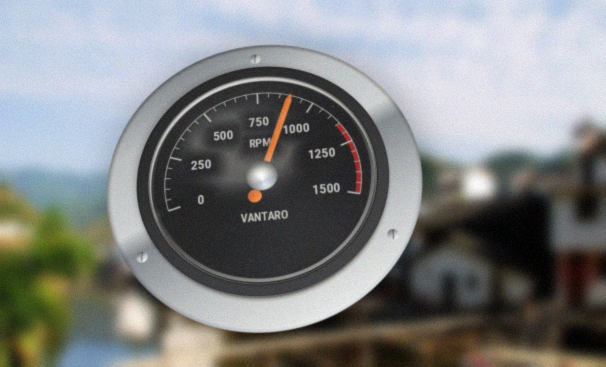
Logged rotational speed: 900 rpm
